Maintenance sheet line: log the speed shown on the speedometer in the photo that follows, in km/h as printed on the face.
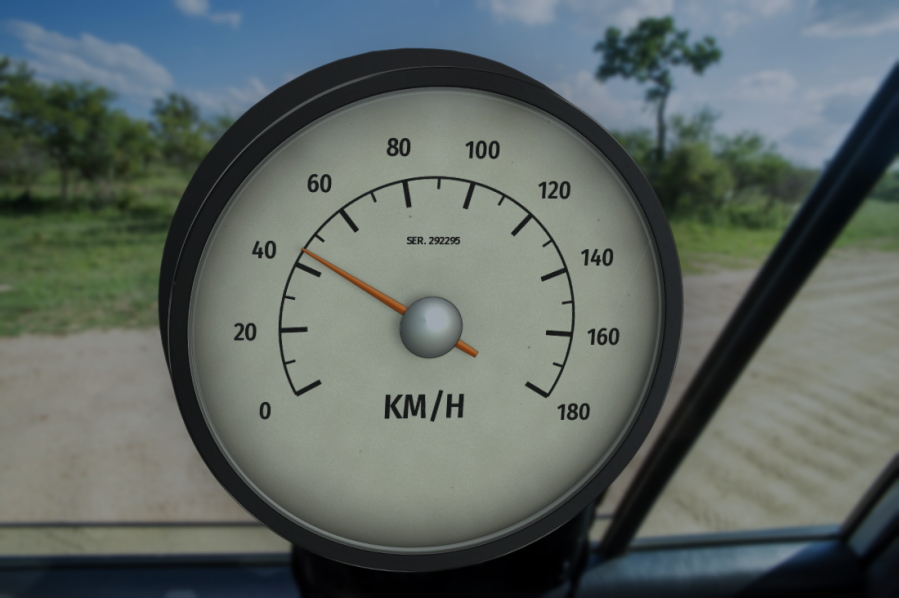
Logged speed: 45 km/h
